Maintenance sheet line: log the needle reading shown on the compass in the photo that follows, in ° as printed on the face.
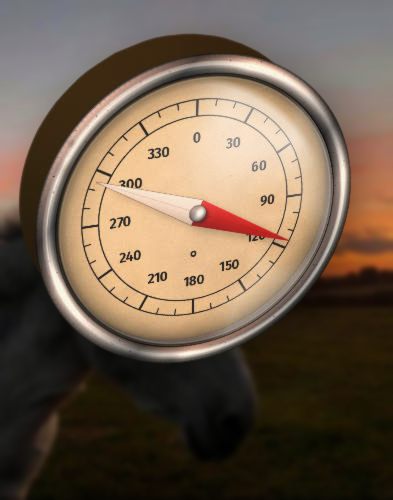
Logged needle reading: 115 °
